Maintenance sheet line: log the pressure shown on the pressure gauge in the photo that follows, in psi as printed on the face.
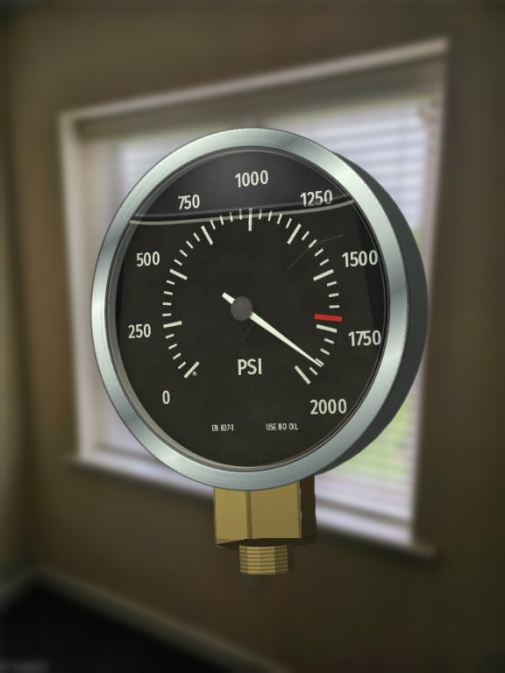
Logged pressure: 1900 psi
